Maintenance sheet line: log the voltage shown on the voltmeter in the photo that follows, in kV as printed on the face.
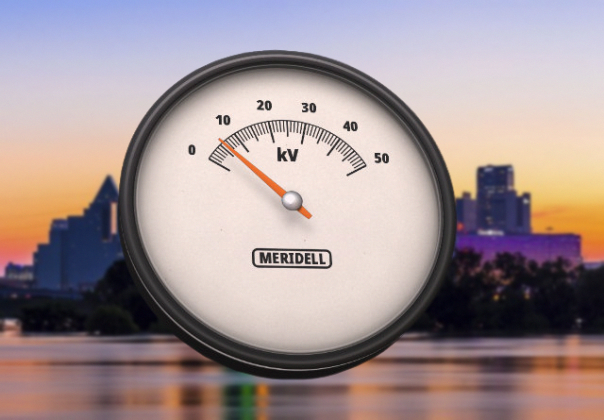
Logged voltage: 5 kV
